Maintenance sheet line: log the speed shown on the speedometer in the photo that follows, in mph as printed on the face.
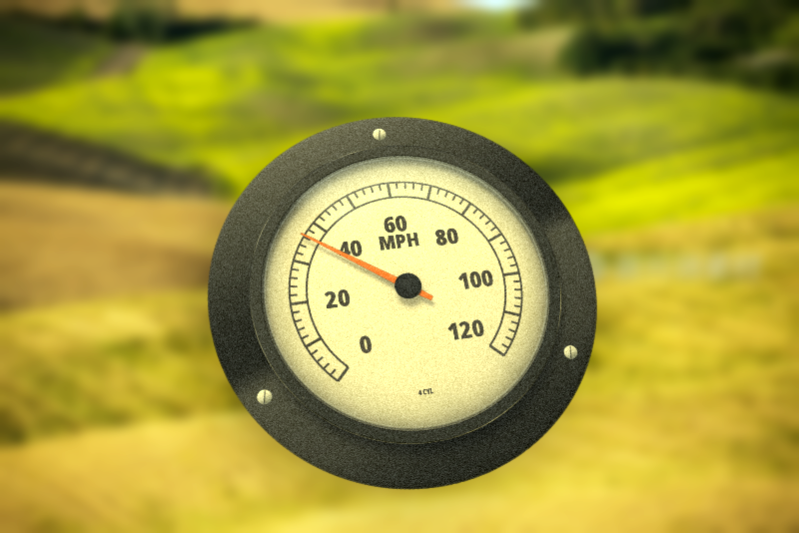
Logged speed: 36 mph
